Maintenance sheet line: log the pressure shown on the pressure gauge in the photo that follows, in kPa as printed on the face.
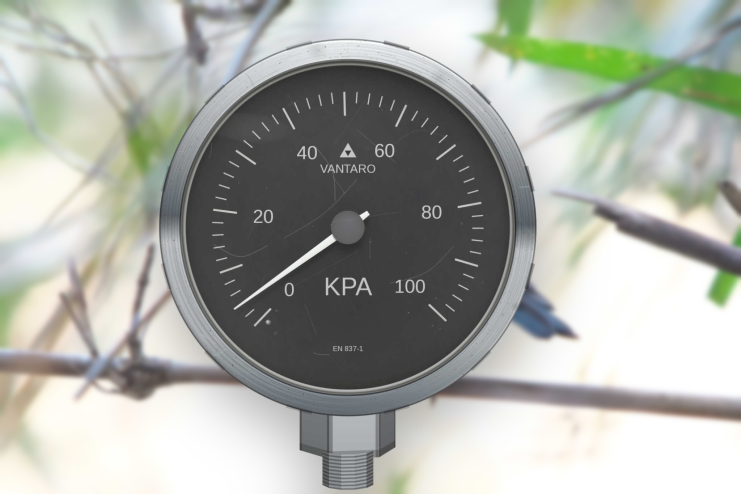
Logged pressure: 4 kPa
